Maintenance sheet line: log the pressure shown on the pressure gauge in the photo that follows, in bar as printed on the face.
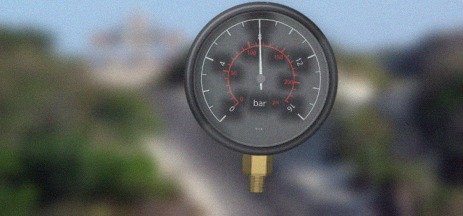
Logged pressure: 8 bar
